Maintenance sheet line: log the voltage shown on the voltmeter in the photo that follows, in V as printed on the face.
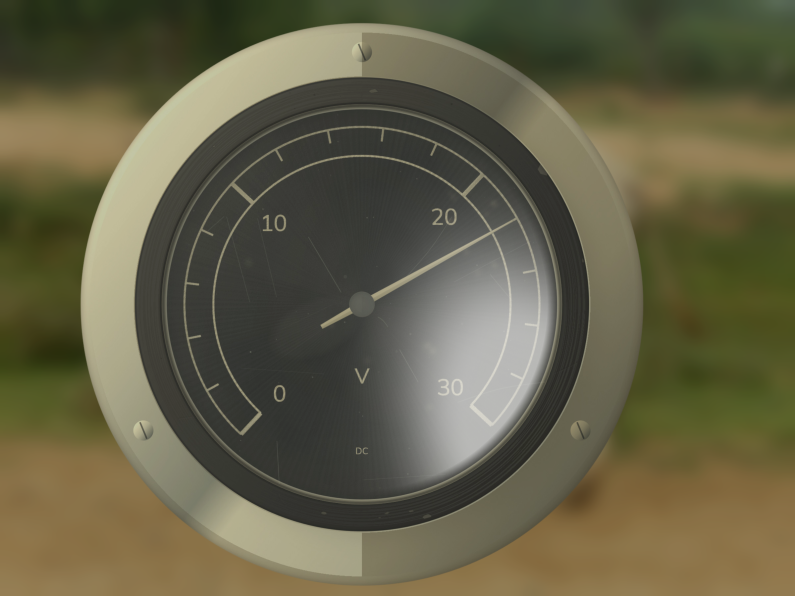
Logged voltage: 22 V
